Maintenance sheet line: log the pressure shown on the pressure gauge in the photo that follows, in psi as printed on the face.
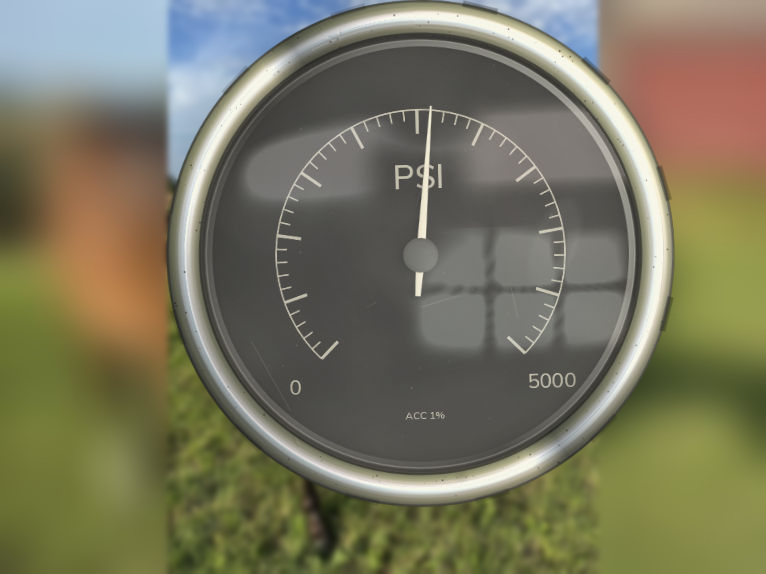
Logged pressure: 2600 psi
